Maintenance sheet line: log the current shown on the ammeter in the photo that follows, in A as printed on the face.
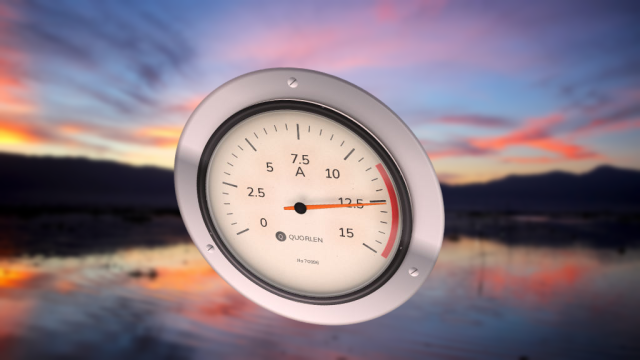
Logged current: 12.5 A
